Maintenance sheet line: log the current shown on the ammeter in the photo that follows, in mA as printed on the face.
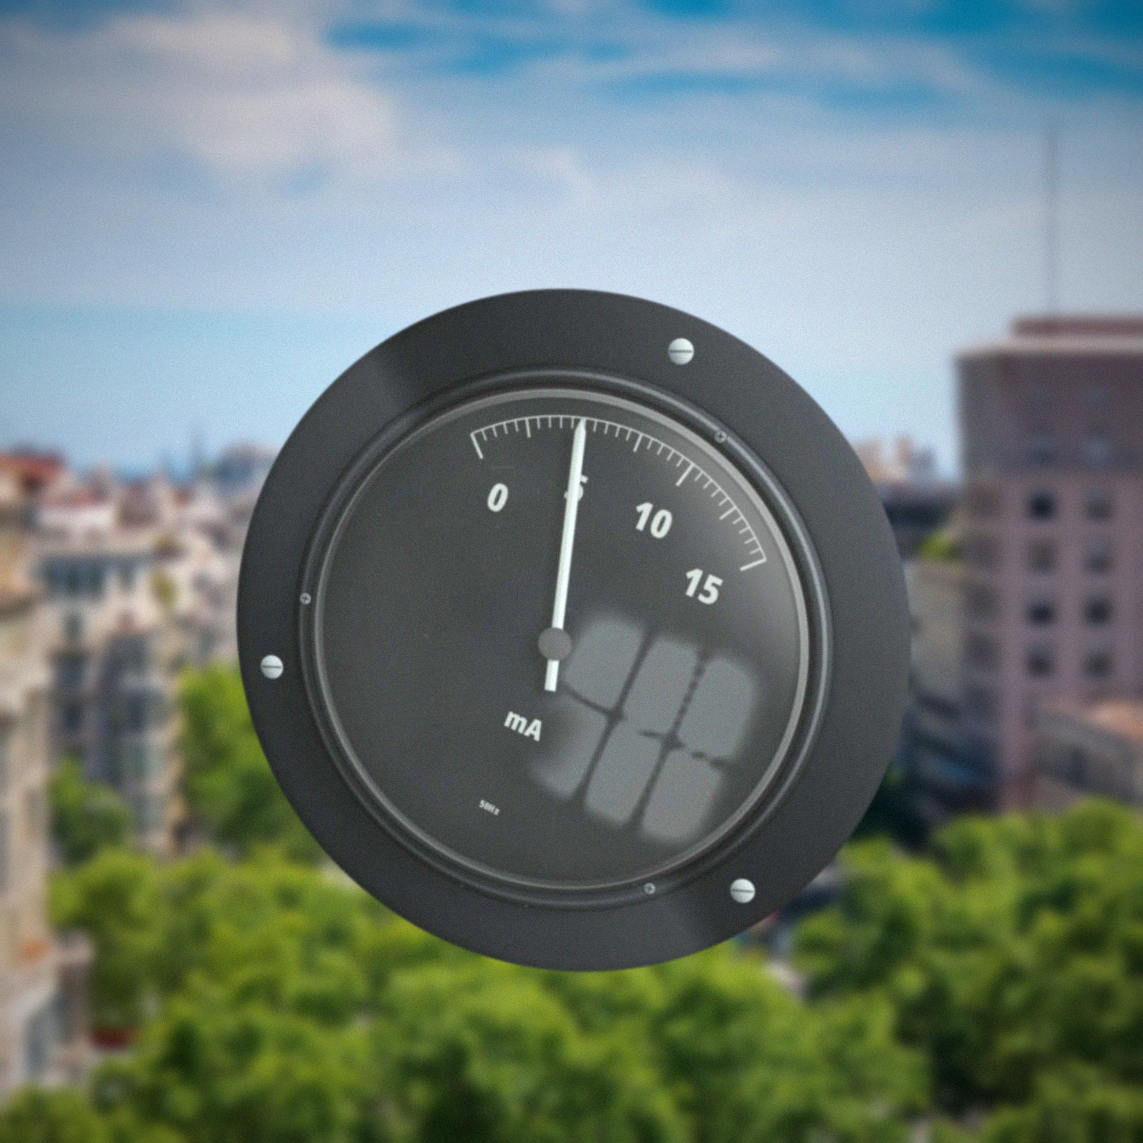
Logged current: 5 mA
